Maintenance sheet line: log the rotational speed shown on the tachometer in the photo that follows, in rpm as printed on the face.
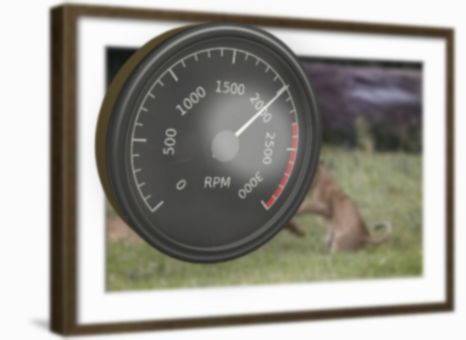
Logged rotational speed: 2000 rpm
